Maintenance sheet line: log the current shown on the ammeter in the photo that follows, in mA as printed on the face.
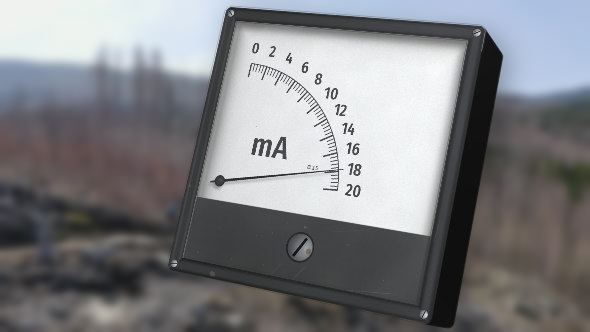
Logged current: 18 mA
